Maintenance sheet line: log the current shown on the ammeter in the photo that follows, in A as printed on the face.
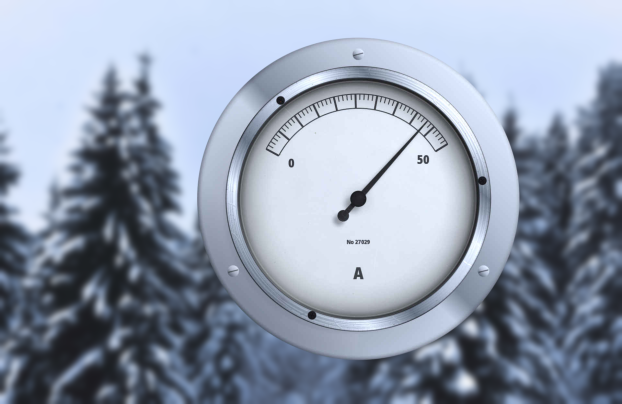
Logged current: 43 A
